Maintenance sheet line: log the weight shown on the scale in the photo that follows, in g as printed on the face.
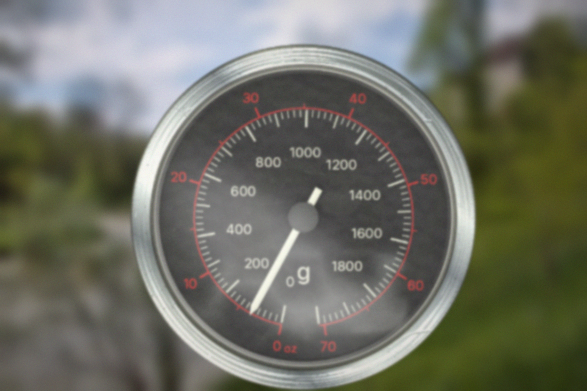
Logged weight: 100 g
